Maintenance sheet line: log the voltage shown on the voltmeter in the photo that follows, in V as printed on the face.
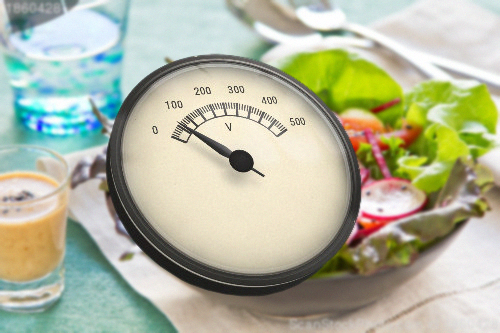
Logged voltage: 50 V
